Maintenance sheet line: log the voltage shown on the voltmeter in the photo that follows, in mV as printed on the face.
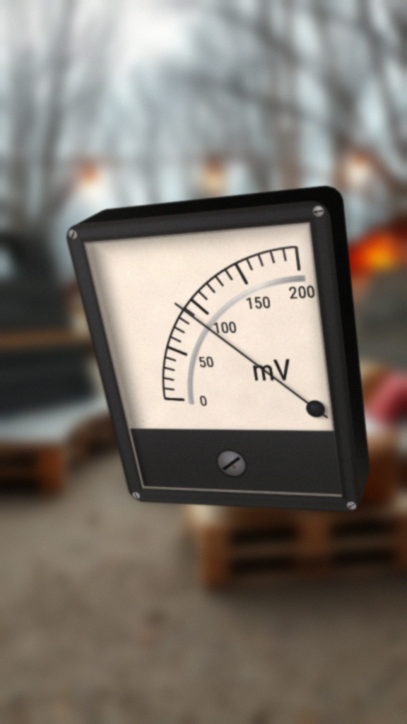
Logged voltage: 90 mV
